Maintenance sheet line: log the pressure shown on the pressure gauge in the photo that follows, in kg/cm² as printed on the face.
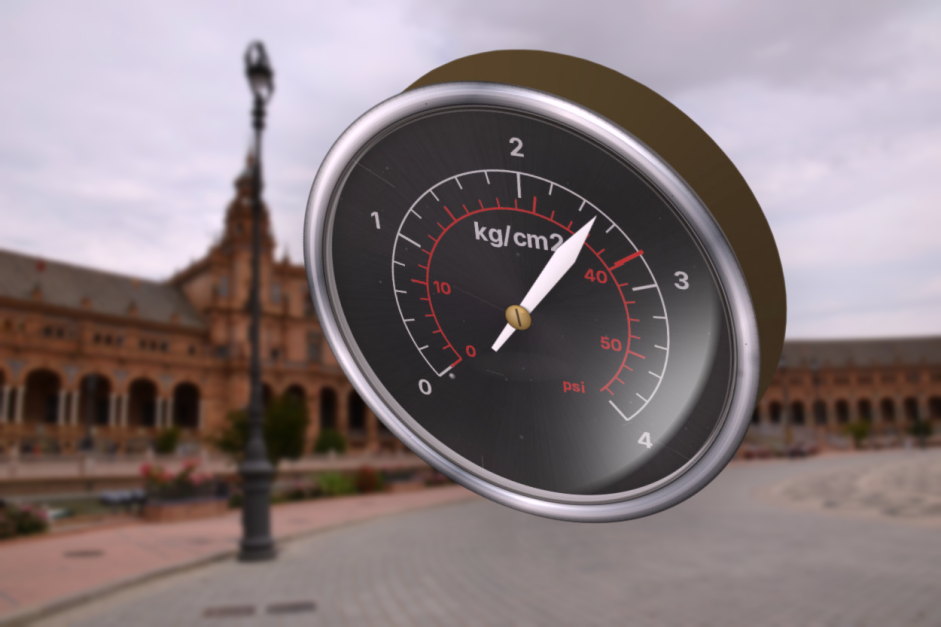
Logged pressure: 2.5 kg/cm²
